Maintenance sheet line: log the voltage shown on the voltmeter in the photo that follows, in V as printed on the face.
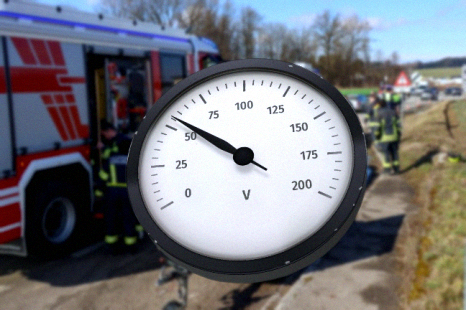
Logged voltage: 55 V
